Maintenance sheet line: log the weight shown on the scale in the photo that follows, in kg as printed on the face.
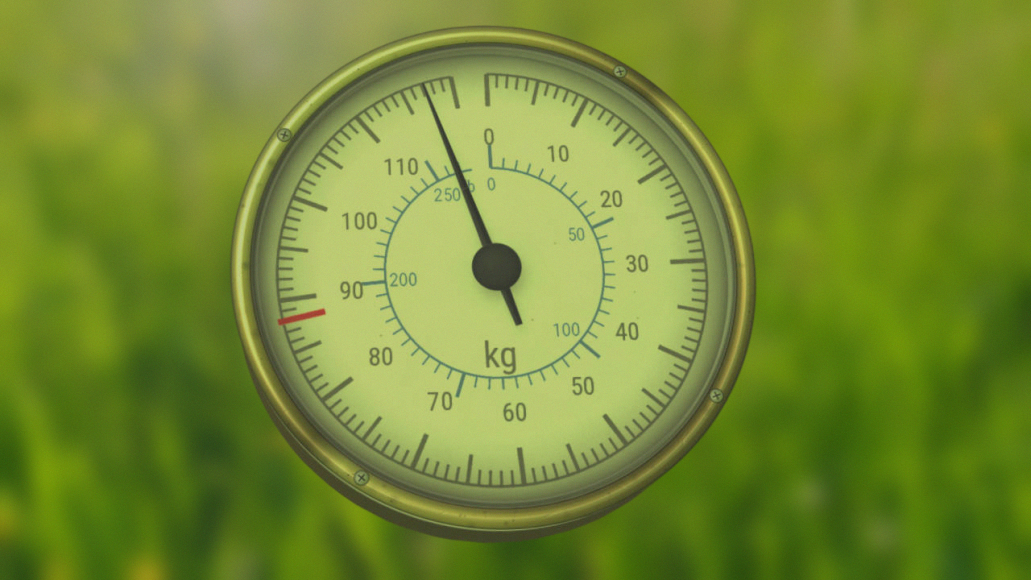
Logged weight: 117 kg
